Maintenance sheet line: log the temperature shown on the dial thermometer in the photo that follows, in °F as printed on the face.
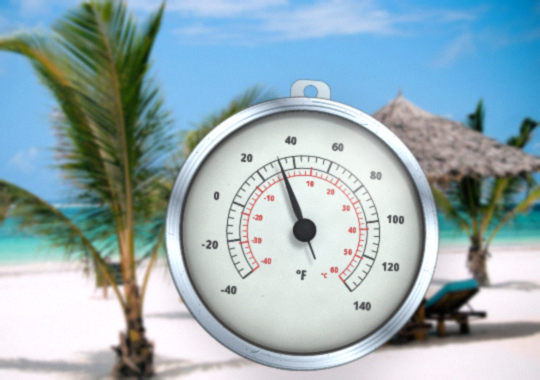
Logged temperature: 32 °F
